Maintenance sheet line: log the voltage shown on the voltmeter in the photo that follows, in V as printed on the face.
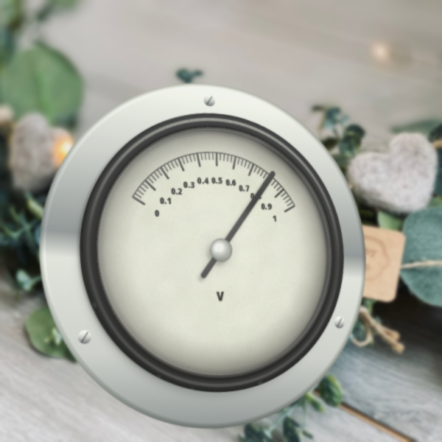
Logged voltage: 0.8 V
